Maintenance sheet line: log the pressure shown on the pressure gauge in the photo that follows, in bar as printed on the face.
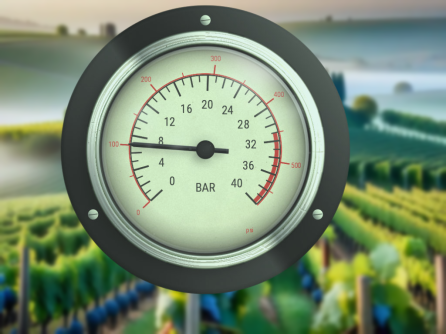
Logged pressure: 7 bar
